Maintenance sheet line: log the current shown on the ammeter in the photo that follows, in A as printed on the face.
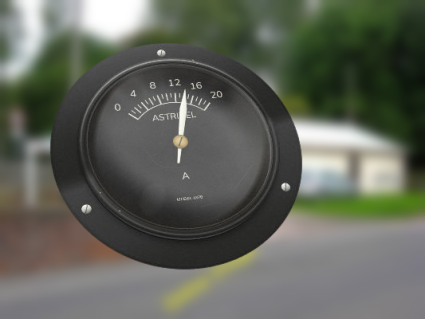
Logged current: 14 A
